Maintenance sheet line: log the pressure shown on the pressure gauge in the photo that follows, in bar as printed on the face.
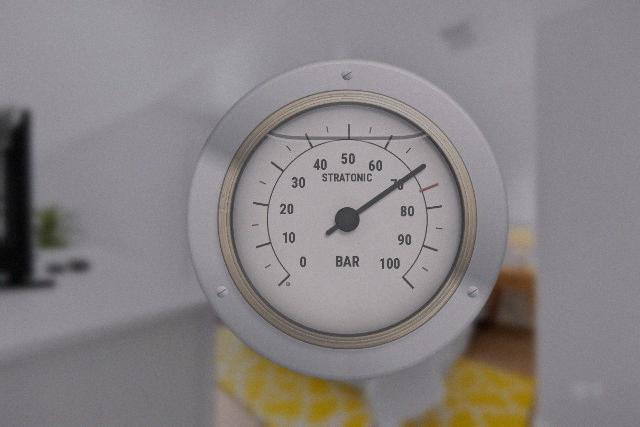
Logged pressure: 70 bar
